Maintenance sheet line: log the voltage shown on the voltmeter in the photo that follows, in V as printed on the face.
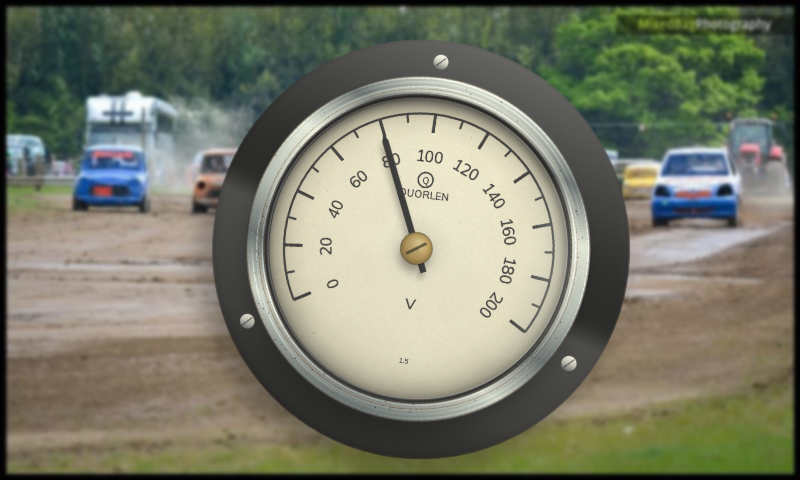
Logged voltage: 80 V
